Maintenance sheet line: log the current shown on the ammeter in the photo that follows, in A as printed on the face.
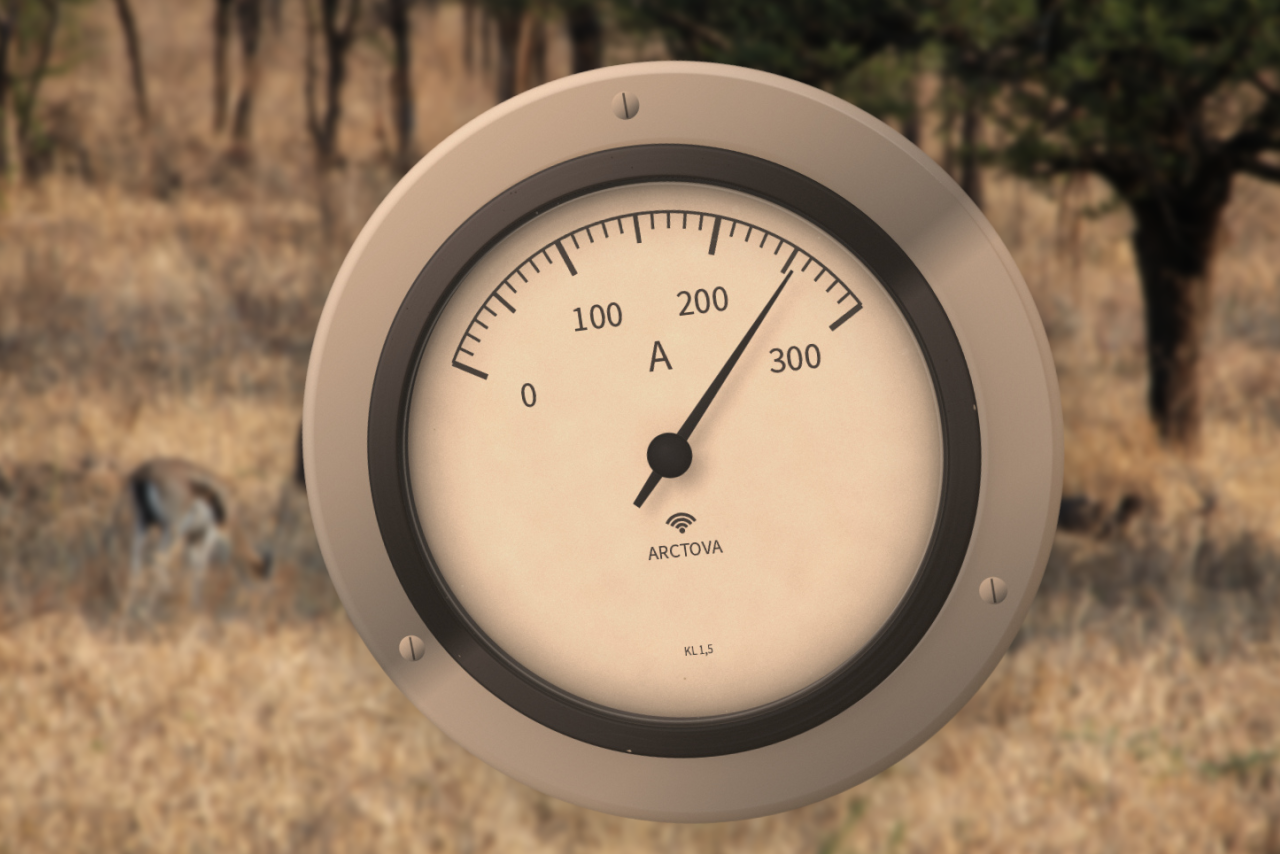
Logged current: 255 A
